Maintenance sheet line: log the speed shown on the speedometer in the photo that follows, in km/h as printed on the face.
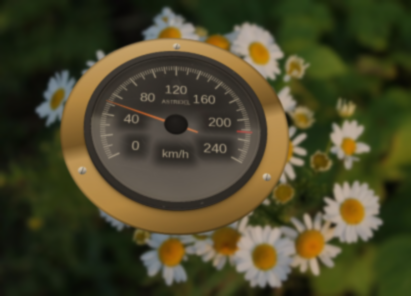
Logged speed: 50 km/h
